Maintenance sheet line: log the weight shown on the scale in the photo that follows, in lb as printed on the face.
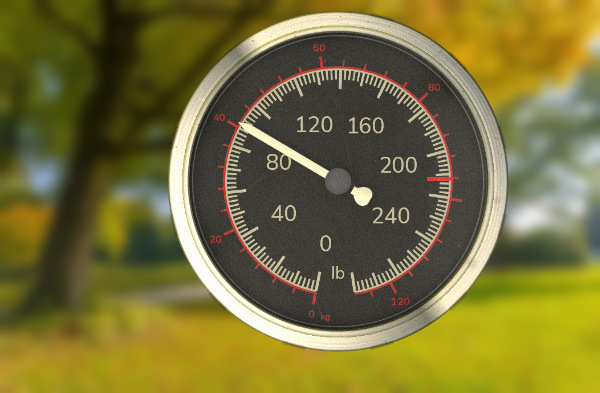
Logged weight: 90 lb
